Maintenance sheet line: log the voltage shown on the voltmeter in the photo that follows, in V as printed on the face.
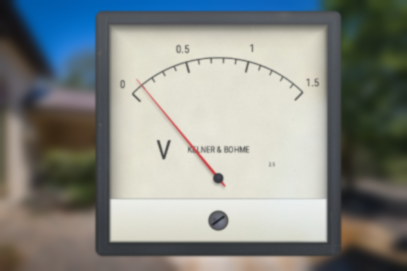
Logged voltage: 0.1 V
